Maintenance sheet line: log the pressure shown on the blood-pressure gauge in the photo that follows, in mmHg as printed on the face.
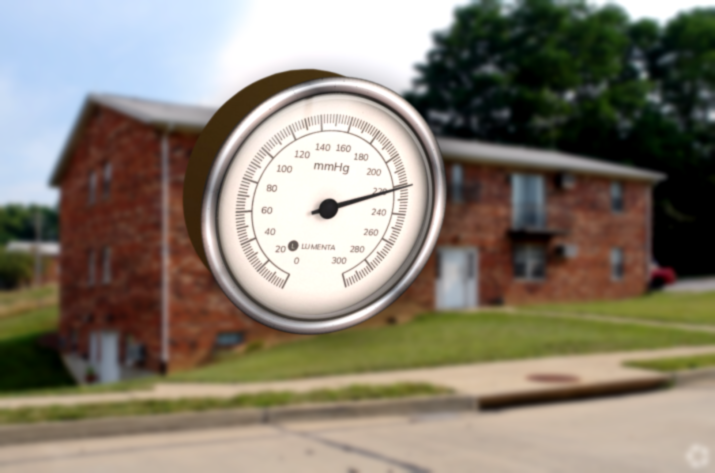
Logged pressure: 220 mmHg
